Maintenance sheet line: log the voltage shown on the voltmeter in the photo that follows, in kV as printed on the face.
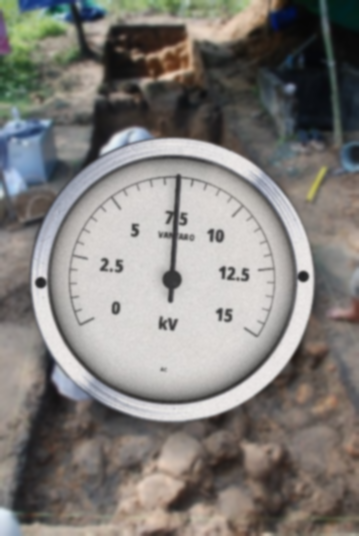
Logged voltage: 7.5 kV
